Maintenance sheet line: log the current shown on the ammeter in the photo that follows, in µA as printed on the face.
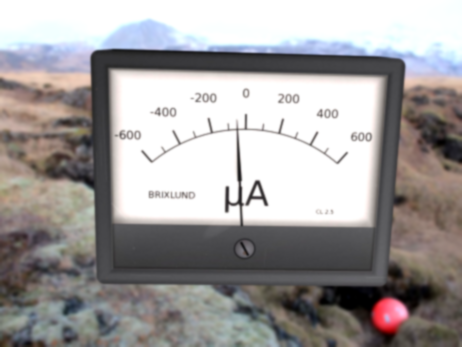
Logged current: -50 µA
